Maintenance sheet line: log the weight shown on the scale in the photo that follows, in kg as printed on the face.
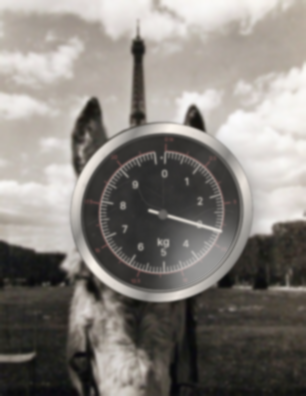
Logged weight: 3 kg
